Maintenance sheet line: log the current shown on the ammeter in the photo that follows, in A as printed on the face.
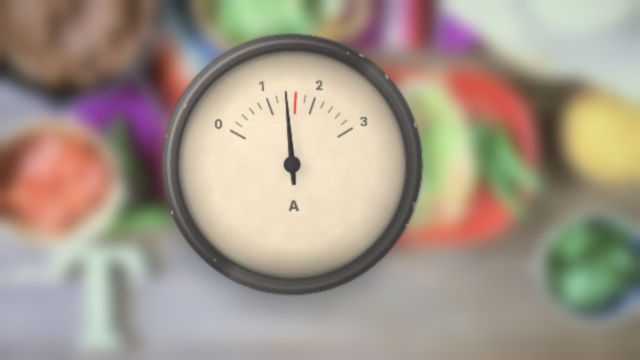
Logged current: 1.4 A
